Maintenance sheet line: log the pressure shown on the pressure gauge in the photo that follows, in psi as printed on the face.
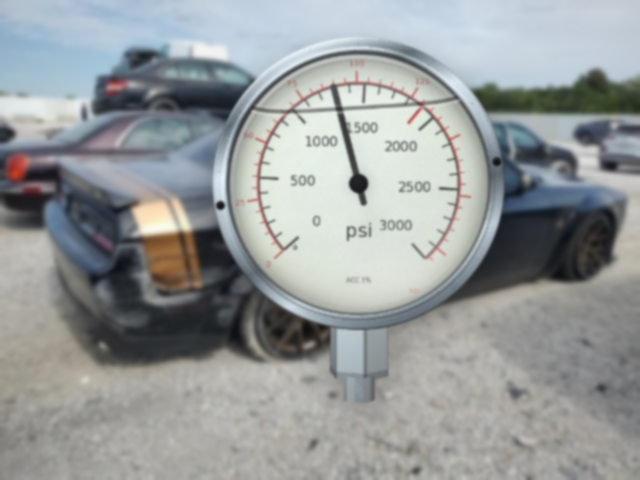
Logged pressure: 1300 psi
